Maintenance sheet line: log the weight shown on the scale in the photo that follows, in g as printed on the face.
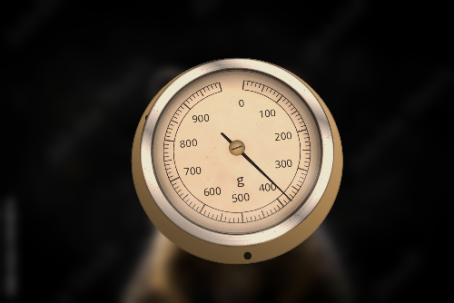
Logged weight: 380 g
